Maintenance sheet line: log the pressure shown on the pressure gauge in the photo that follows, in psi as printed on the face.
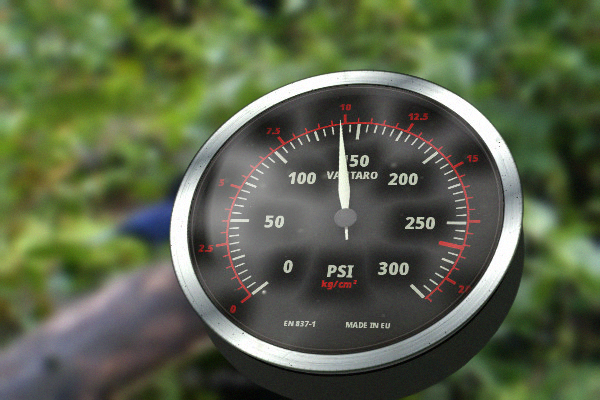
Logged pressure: 140 psi
